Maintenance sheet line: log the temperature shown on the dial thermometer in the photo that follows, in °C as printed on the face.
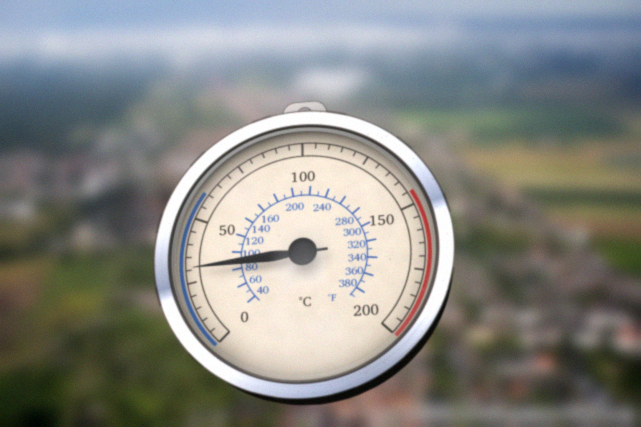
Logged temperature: 30 °C
